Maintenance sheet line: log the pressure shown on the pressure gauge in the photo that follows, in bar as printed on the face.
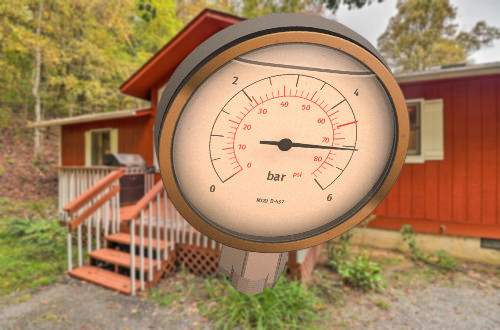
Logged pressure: 5 bar
